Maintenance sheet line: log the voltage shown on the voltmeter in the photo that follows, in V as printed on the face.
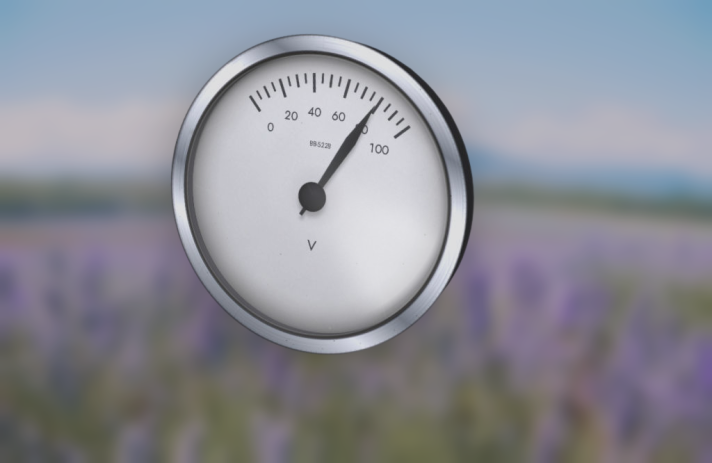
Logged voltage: 80 V
